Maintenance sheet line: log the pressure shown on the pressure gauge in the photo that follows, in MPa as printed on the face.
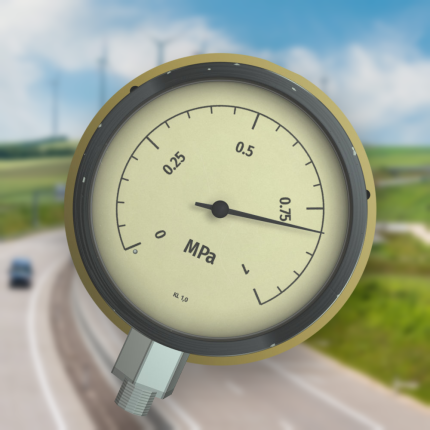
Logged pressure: 0.8 MPa
